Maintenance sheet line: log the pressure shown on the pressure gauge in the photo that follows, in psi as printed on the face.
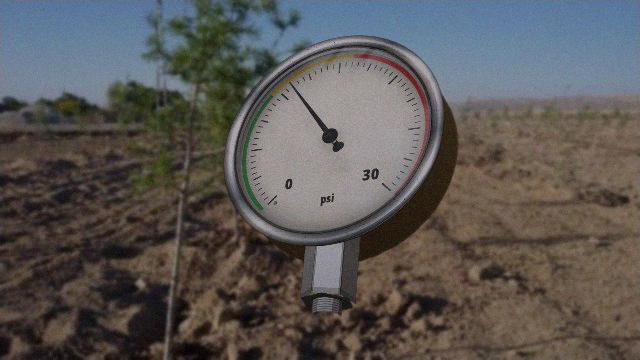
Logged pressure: 11 psi
